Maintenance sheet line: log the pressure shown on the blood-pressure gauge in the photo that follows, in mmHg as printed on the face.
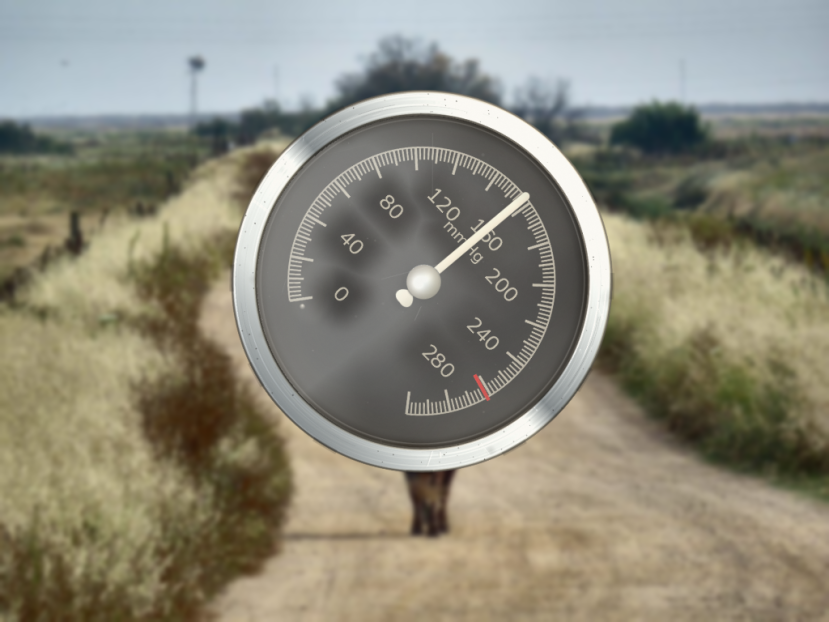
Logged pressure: 156 mmHg
